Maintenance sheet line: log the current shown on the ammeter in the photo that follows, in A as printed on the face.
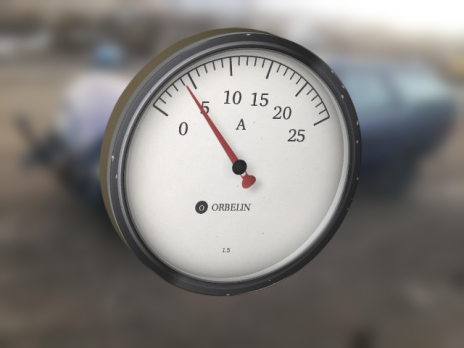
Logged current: 4 A
